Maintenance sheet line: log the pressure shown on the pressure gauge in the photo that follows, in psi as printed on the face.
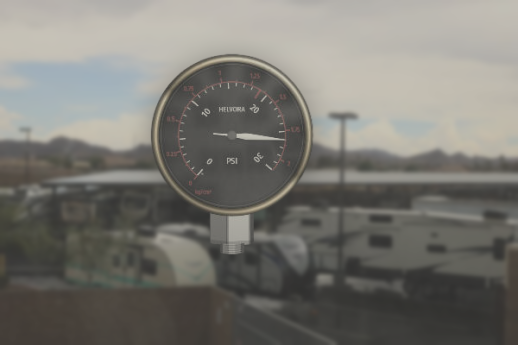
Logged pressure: 26 psi
